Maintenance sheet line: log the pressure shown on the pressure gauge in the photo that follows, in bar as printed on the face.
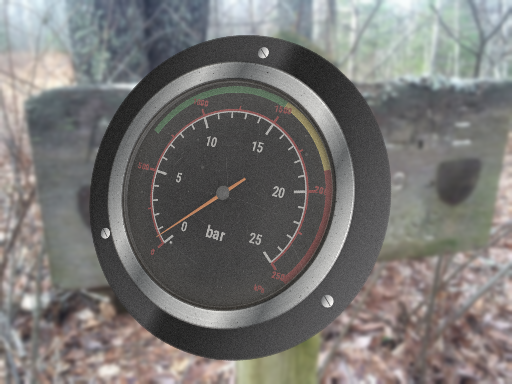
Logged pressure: 0.5 bar
